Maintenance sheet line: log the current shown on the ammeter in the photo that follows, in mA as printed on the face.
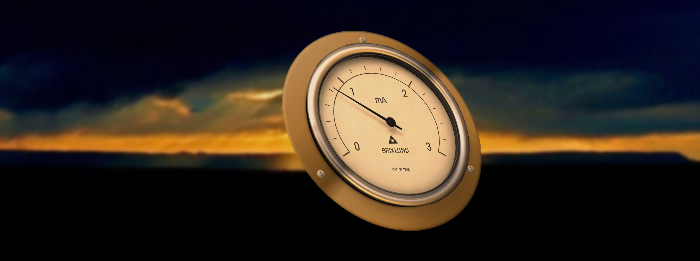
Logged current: 0.8 mA
